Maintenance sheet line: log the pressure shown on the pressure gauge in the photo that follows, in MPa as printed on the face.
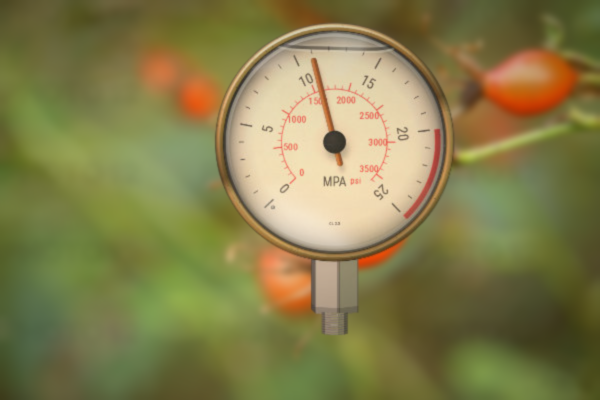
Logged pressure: 11 MPa
